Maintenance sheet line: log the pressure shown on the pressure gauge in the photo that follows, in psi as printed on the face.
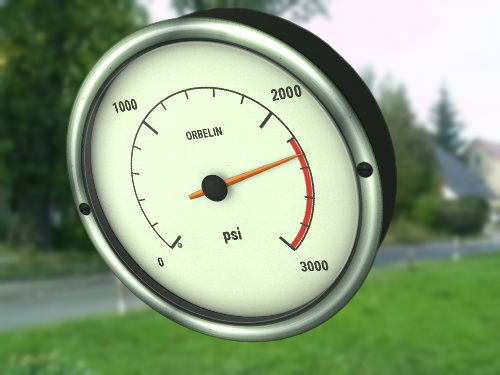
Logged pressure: 2300 psi
